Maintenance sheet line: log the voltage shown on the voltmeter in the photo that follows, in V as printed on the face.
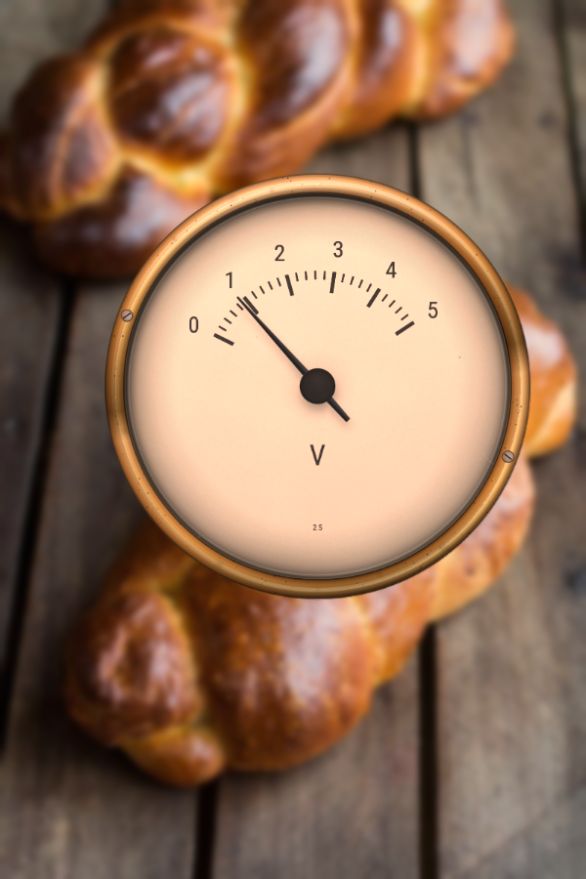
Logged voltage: 0.9 V
